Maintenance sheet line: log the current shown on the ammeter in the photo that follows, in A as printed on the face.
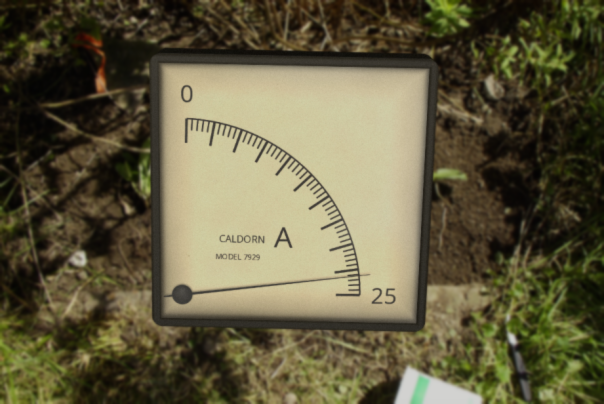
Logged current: 23 A
